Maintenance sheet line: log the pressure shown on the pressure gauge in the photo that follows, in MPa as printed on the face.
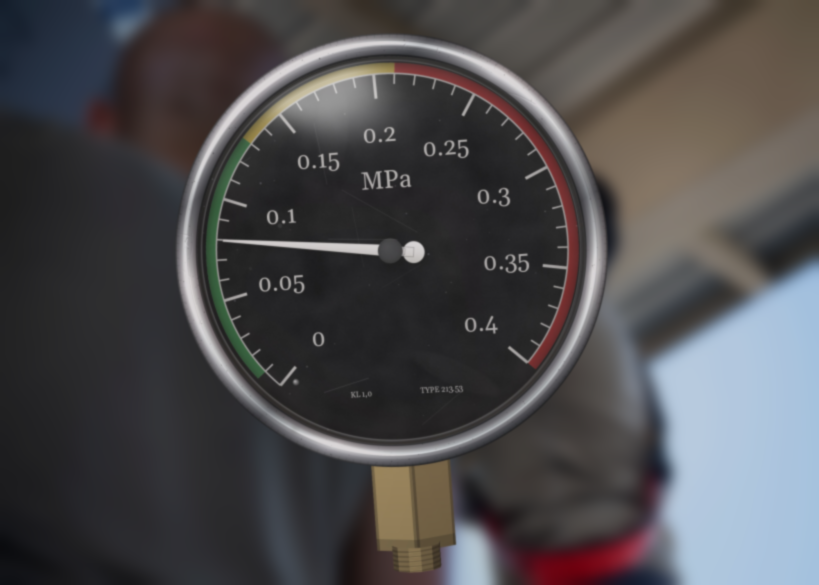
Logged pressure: 0.08 MPa
